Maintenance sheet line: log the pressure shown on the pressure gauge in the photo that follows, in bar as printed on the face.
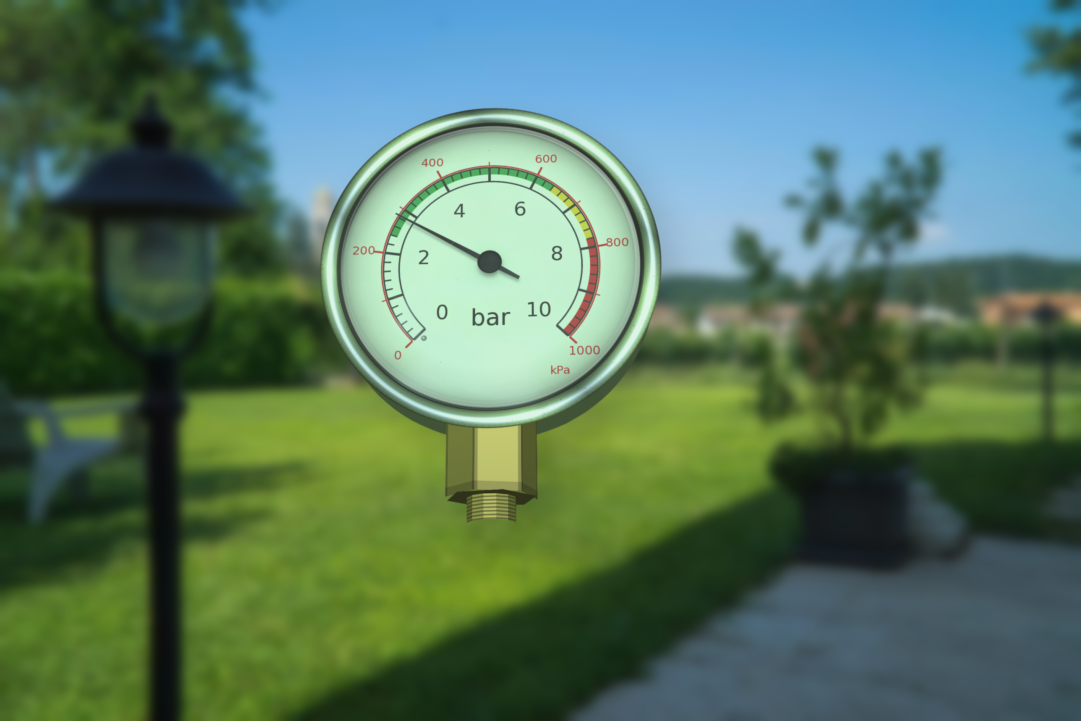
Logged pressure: 2.8 bar
